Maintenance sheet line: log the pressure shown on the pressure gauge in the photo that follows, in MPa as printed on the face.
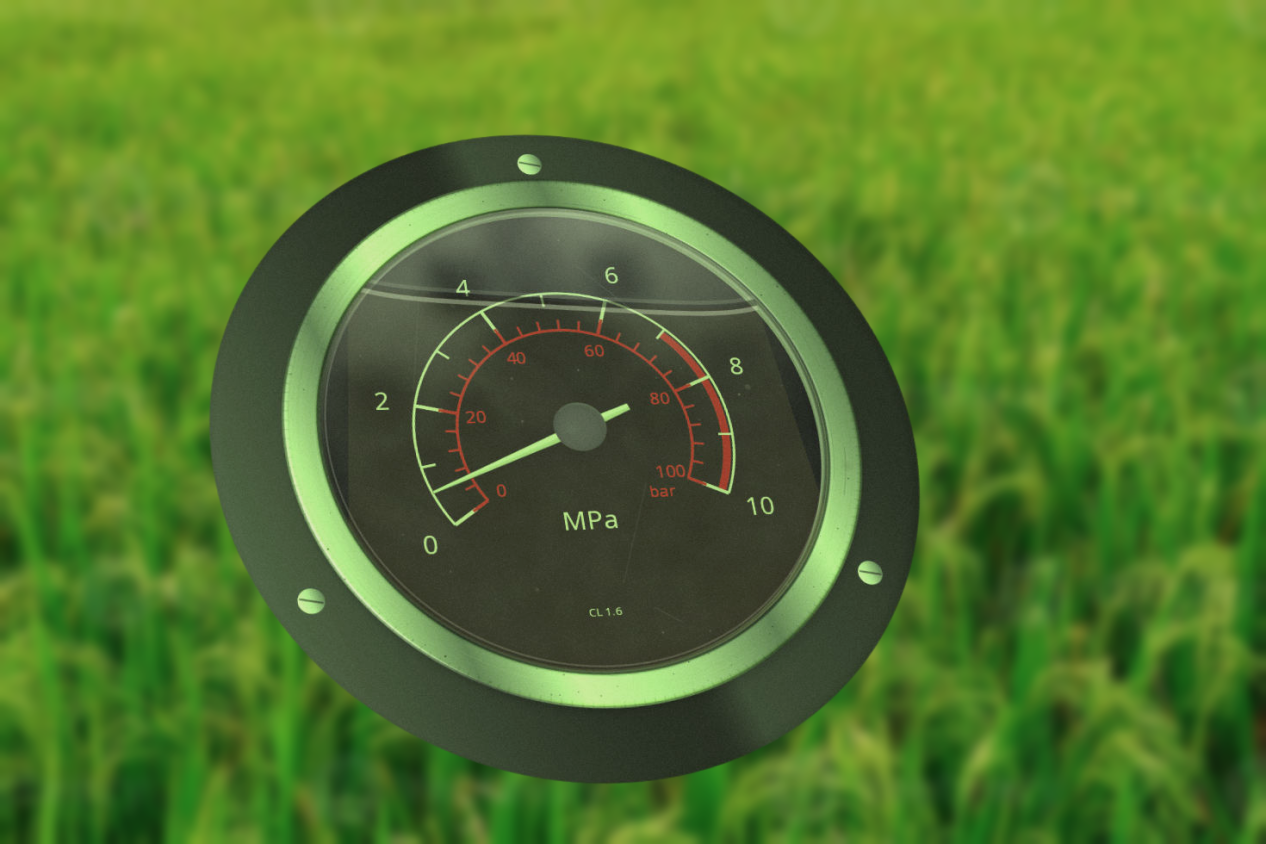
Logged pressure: 0.5 MPa
